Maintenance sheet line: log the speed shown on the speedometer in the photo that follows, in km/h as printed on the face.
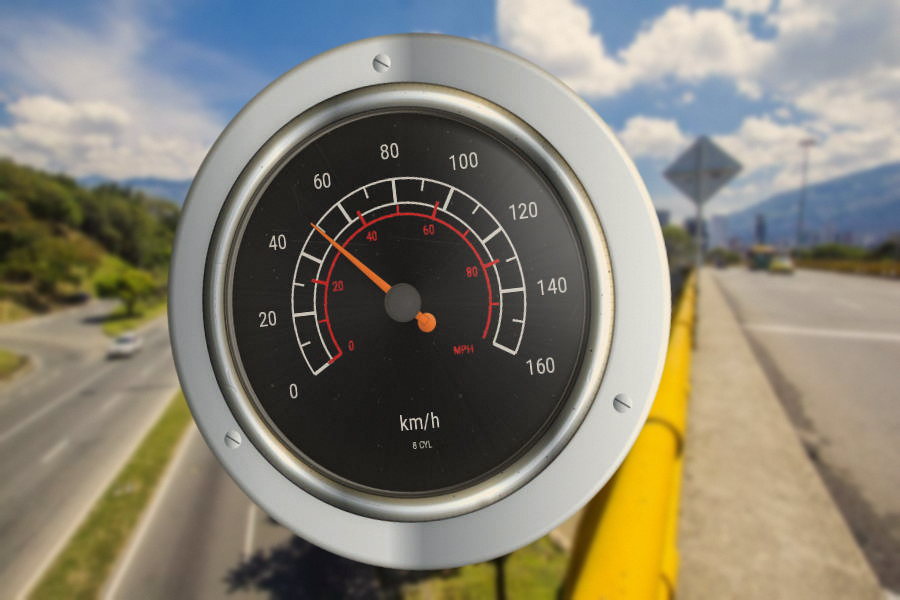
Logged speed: 50 km/h
